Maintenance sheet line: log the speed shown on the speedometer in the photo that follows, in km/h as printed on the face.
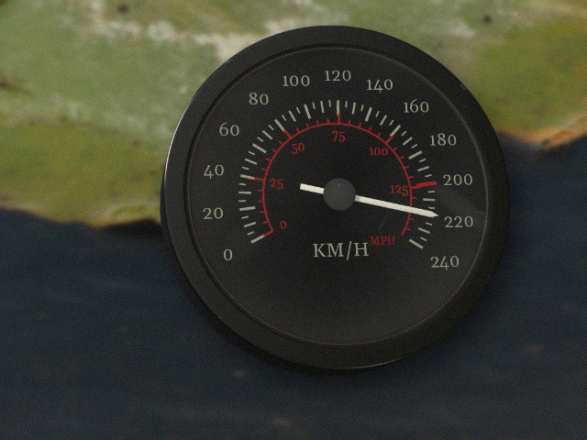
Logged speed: 220 km/h
